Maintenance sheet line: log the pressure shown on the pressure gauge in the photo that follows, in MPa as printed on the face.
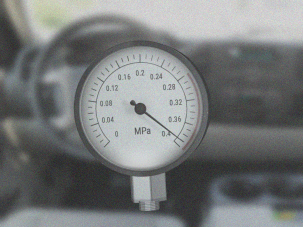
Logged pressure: 0.39 MPa
